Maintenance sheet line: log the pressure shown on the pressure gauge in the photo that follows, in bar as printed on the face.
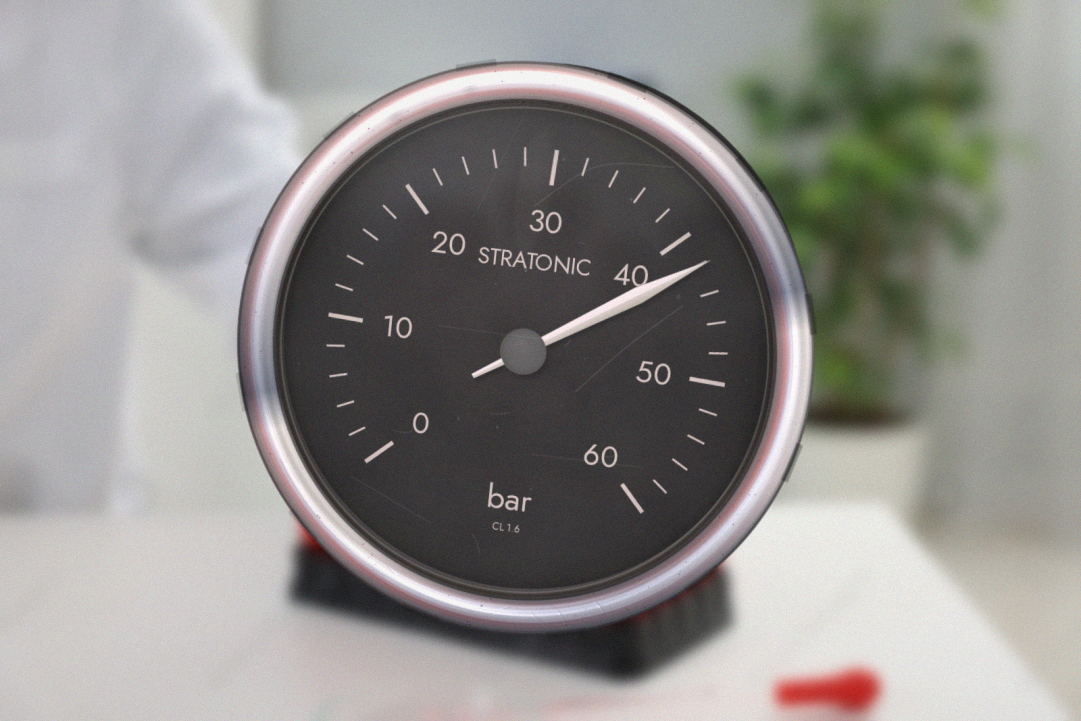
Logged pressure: 42 bar
